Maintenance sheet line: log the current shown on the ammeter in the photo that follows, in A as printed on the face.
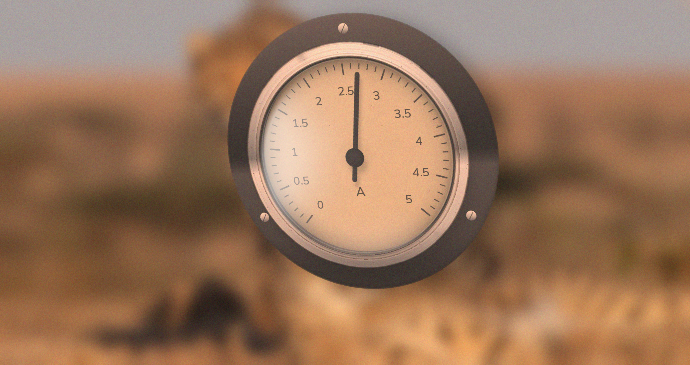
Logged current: 2.7 A
